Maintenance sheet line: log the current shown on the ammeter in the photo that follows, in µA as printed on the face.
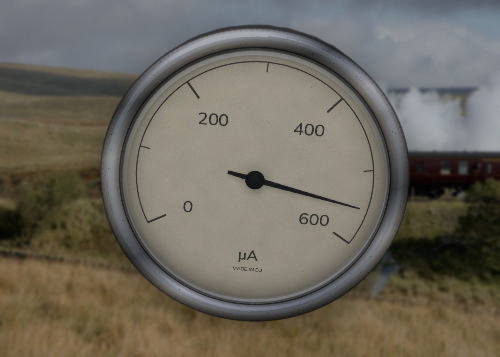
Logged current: 550 µA
